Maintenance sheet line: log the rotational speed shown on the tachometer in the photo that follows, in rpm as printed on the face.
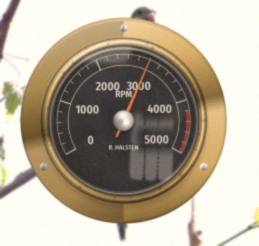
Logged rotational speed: 3000 rpm
